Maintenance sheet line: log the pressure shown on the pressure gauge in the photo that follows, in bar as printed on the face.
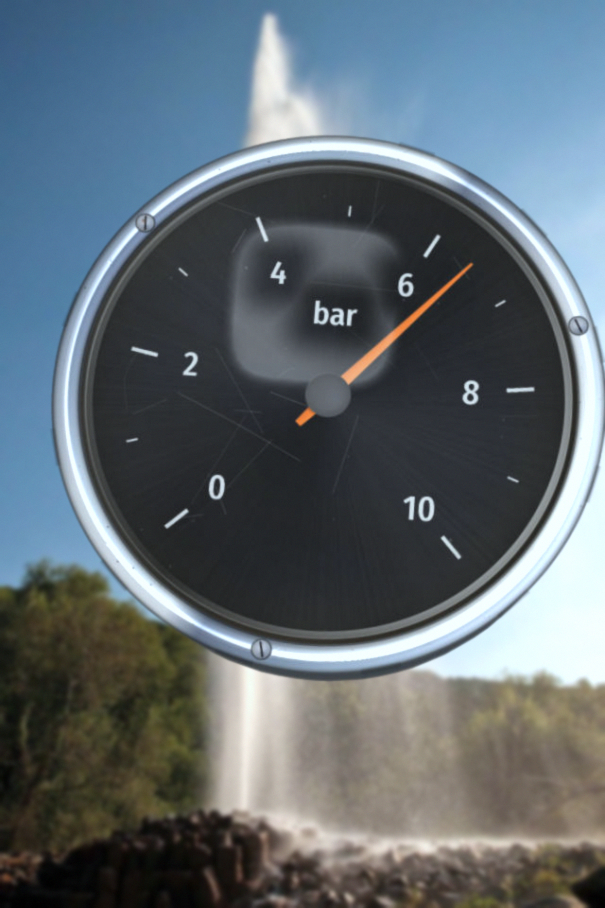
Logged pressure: 6.5 bar
